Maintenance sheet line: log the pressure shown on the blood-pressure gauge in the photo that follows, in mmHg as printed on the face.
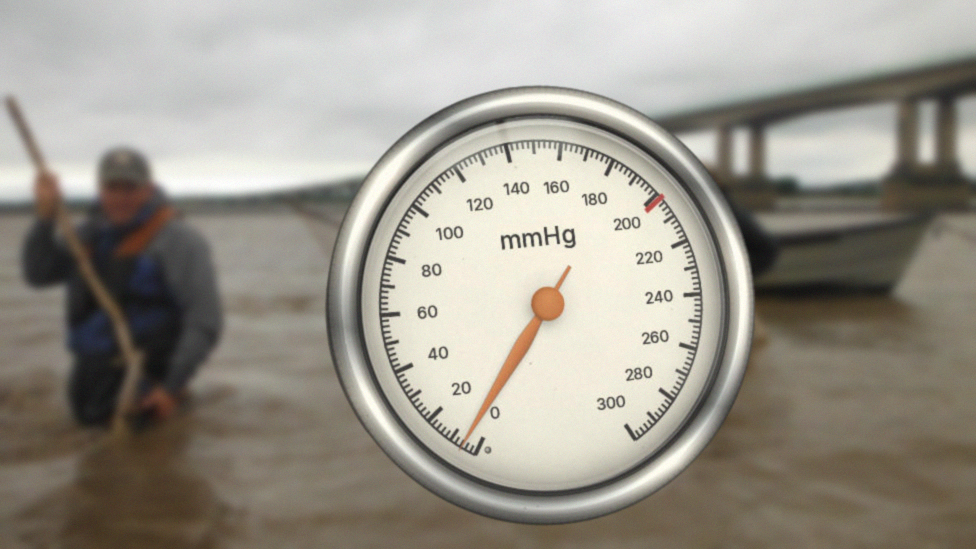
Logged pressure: 6 mmHg
